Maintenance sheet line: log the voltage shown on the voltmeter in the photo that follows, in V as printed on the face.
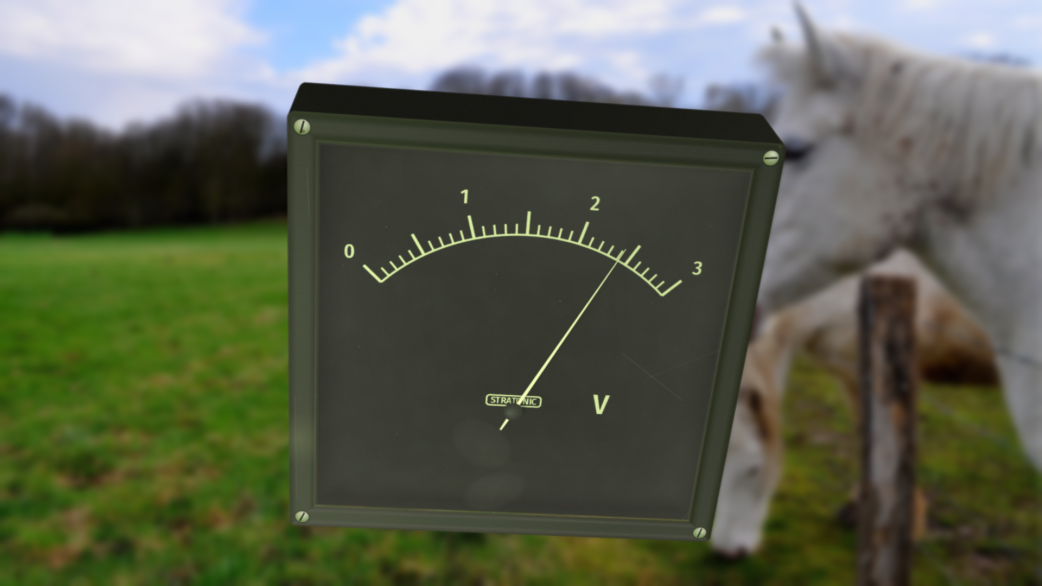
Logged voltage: 2.4 V
